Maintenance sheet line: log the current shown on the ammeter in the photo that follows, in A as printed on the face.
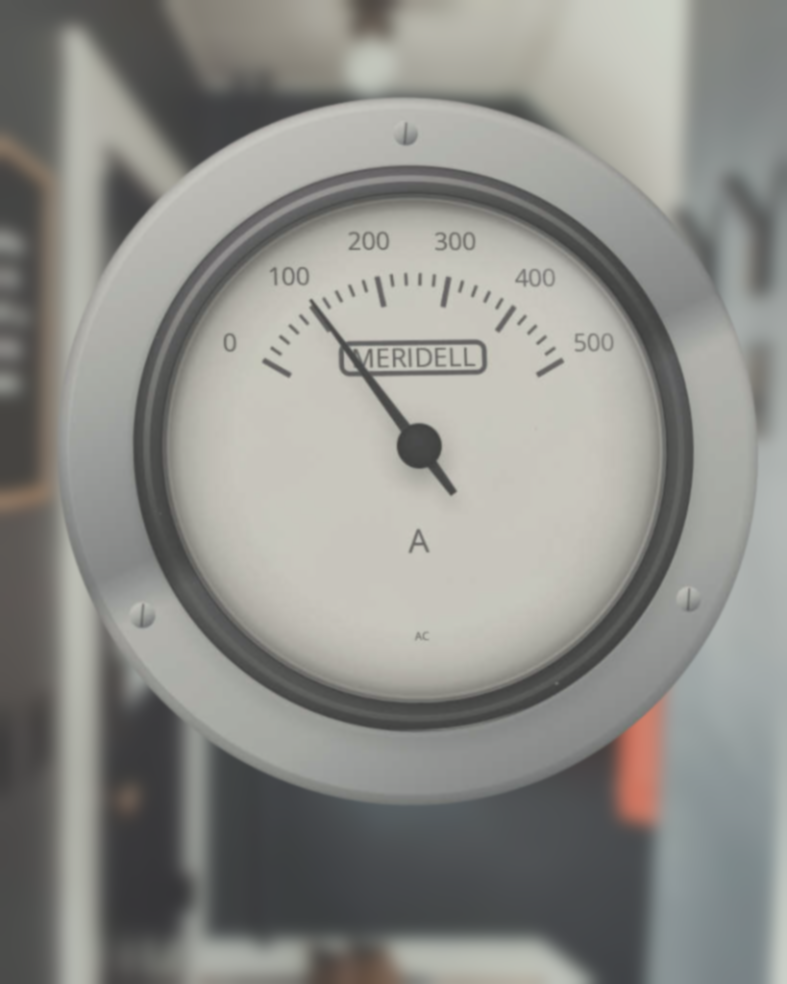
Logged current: 100 A
